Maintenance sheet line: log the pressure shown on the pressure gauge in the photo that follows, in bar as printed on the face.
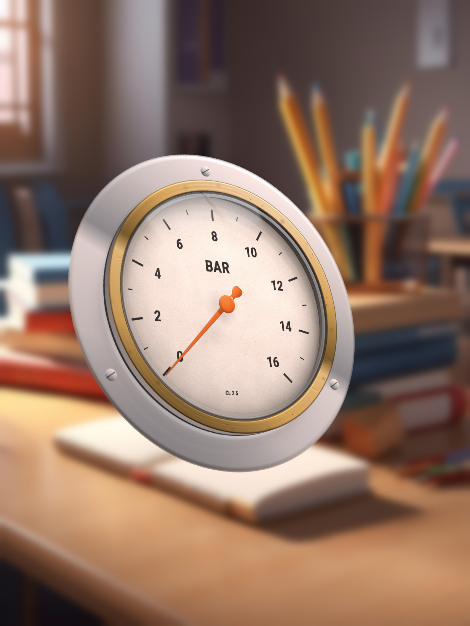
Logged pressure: 0 bar
